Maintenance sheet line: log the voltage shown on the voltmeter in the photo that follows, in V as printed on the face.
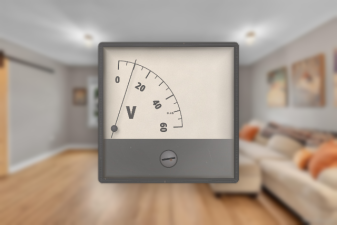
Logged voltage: 10 V
